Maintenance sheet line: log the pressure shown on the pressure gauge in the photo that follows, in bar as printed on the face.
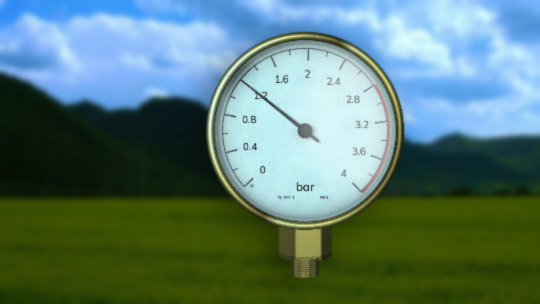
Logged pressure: 1.2 bar
